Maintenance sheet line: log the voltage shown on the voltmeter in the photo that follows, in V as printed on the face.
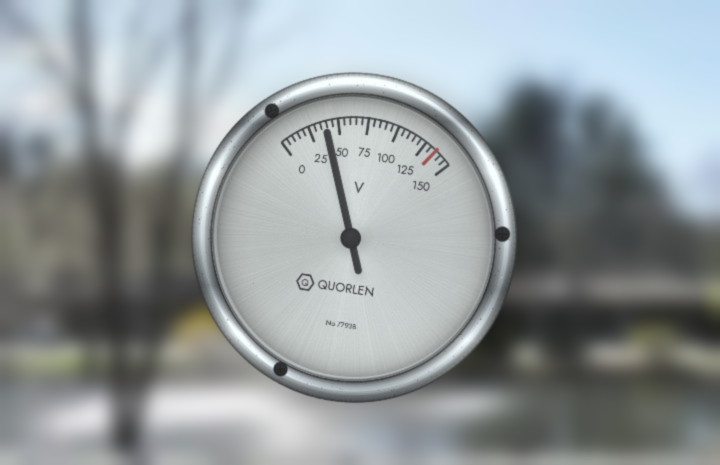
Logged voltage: 40 V
